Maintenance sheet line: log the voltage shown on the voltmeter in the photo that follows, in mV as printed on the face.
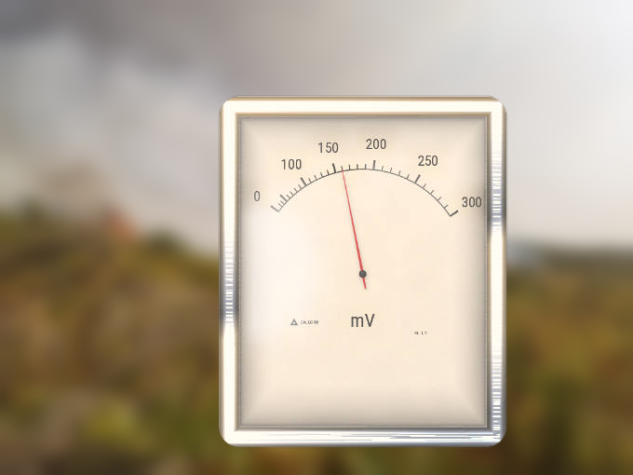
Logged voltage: 160 mV
